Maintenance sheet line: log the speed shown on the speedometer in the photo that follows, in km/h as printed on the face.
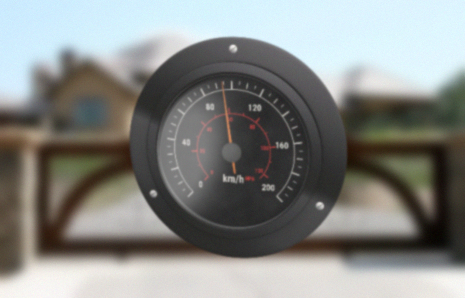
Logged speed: 95 km/h
